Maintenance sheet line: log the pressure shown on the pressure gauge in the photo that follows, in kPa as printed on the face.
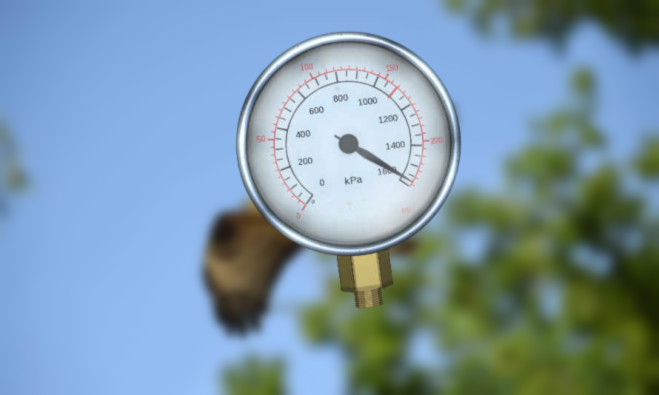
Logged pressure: 1575 kPa
